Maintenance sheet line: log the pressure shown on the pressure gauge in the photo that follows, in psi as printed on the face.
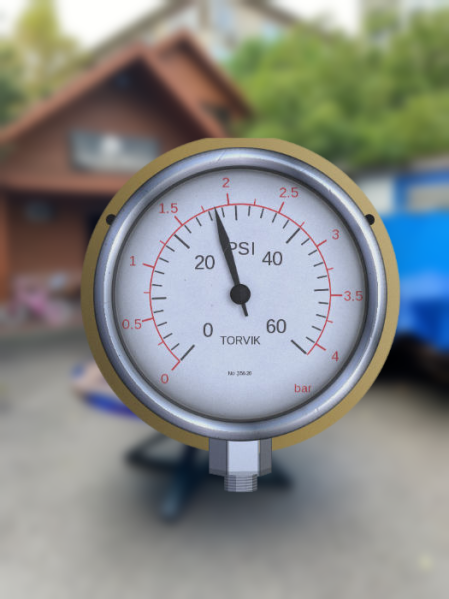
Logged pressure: 27 psi
